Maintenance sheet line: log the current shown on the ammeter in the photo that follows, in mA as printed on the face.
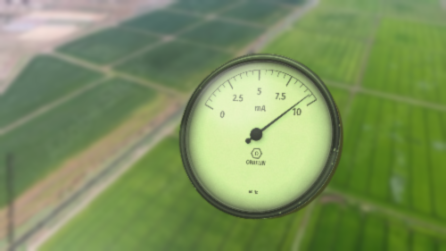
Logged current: 9.5 mA
